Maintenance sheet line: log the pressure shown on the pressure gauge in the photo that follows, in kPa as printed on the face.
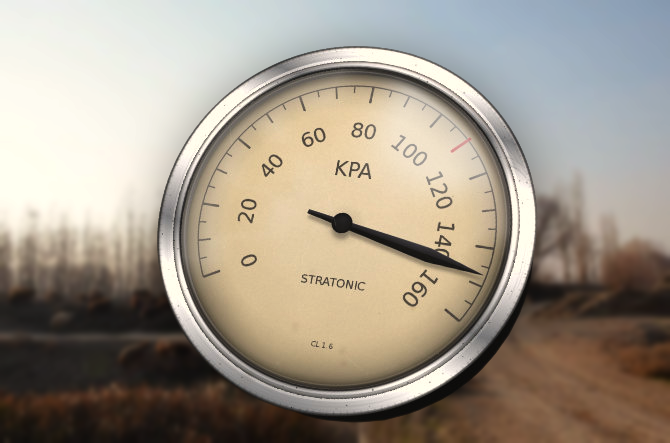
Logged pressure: 147.5 kPa
